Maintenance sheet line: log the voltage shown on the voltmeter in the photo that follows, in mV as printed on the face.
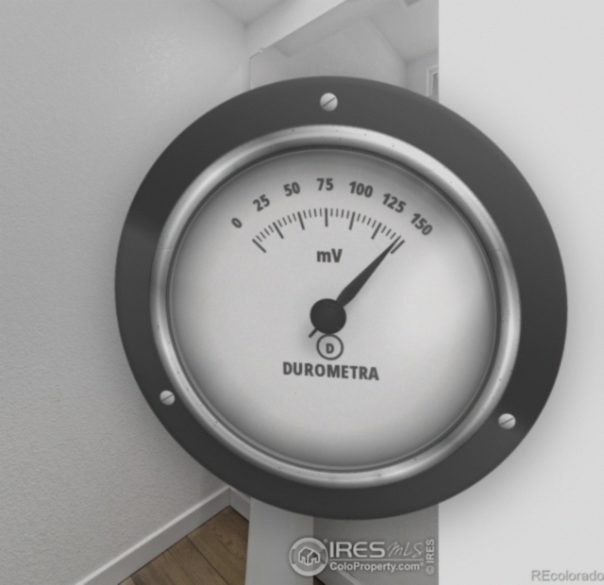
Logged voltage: 145 mV
